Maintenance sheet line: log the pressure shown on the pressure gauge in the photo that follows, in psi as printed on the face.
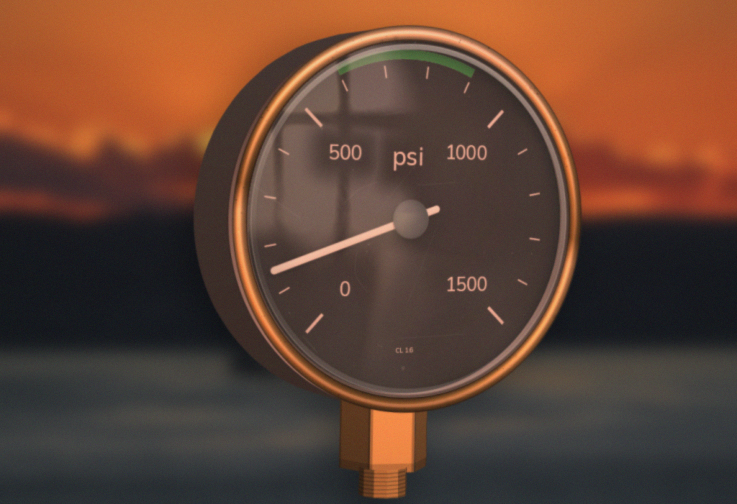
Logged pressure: 150 psi
